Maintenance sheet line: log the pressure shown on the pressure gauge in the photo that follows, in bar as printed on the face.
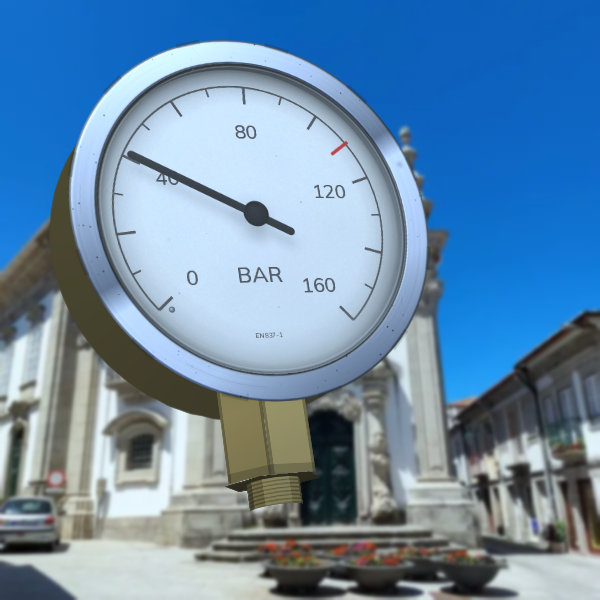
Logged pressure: 40 bar
